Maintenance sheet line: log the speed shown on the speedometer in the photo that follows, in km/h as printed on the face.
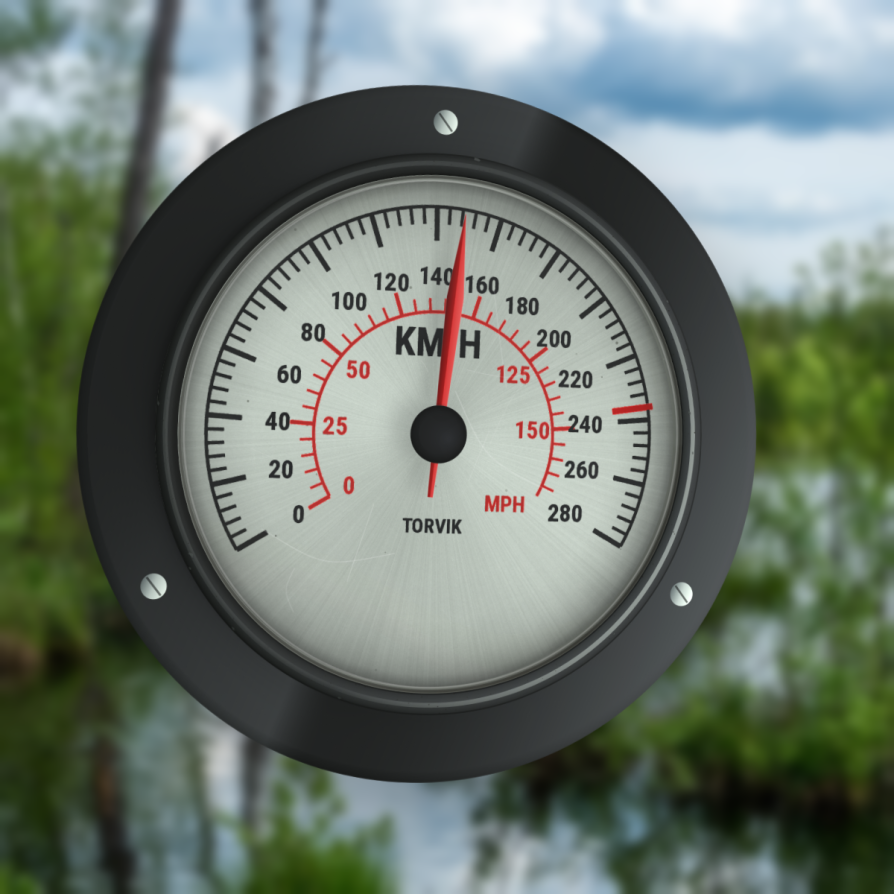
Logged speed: 148 km/h
